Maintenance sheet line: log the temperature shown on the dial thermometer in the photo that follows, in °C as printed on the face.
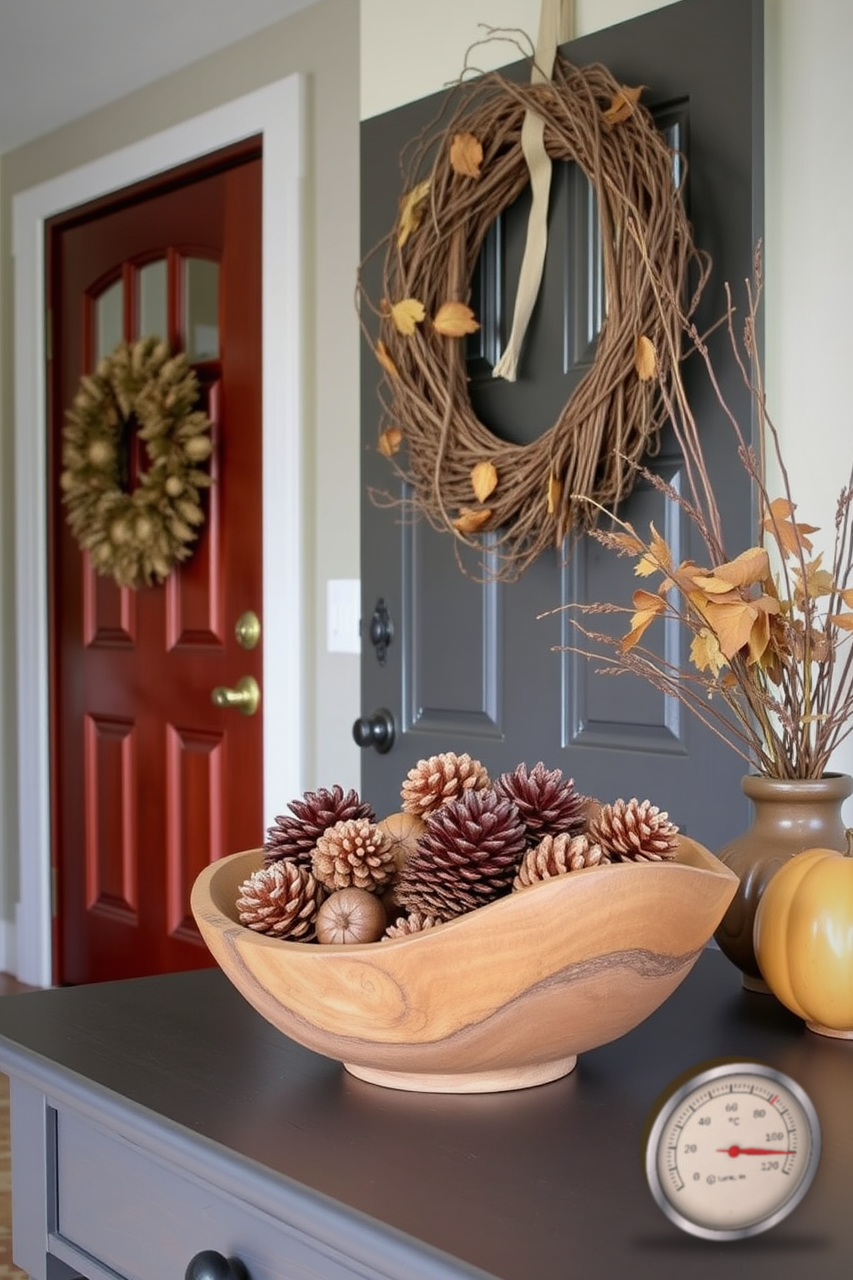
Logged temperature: 110 °C
